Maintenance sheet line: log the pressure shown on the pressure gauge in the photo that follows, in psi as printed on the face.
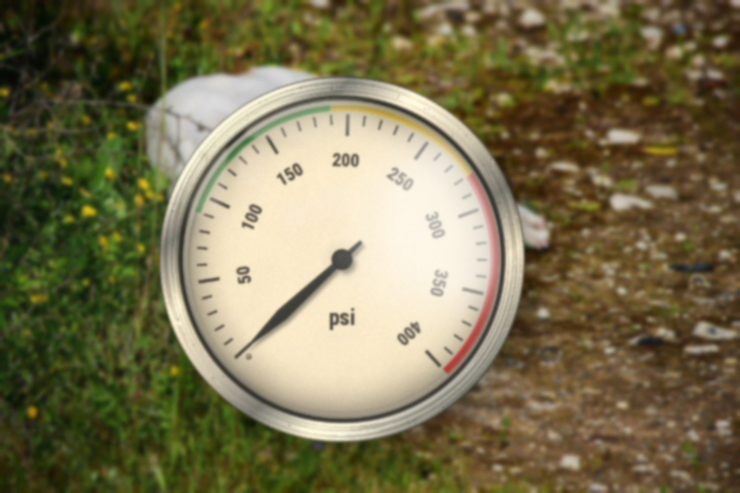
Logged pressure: 0 psi
